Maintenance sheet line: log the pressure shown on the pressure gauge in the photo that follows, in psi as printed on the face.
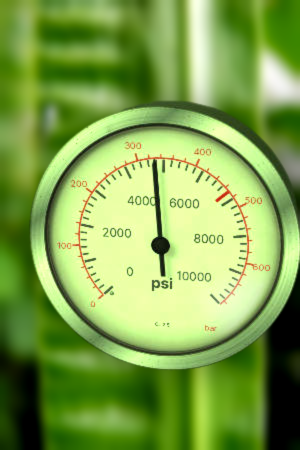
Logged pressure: 4800 psi
